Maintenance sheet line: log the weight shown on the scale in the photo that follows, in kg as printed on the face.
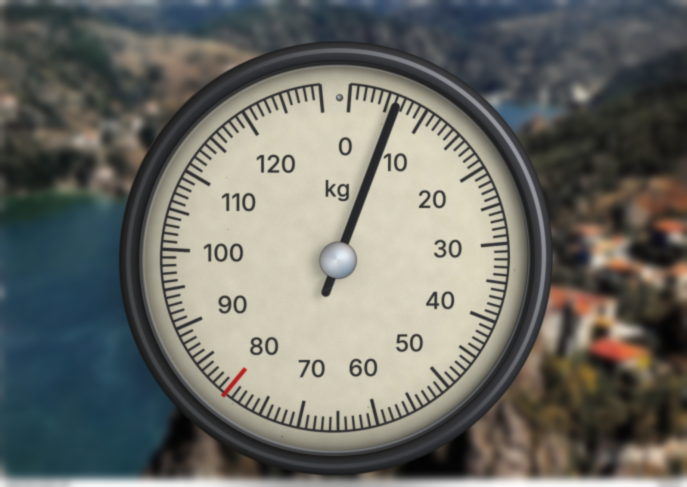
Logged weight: 6 kg
